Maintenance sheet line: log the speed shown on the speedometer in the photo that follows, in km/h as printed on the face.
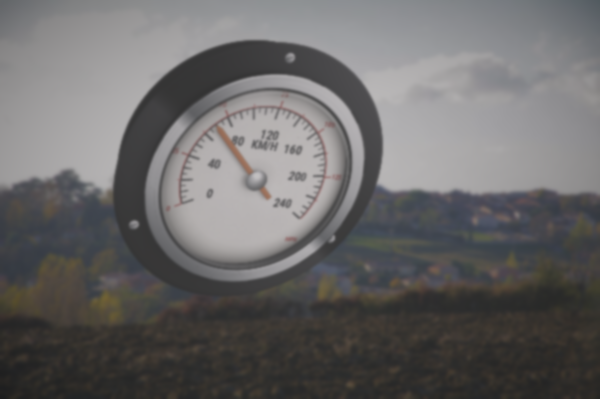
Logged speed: 70 km/h
